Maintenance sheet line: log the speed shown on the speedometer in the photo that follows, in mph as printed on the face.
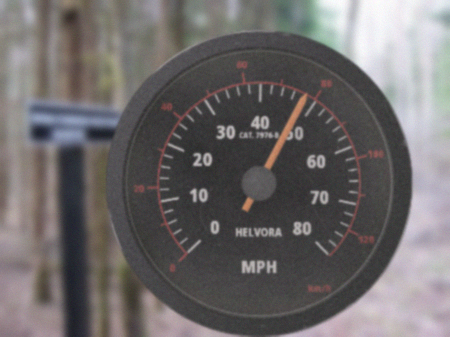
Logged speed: 48 mph
